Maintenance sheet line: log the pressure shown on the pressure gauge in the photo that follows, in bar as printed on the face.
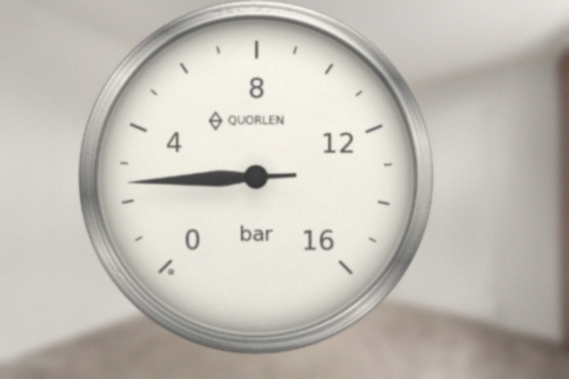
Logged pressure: 2.5 bar
